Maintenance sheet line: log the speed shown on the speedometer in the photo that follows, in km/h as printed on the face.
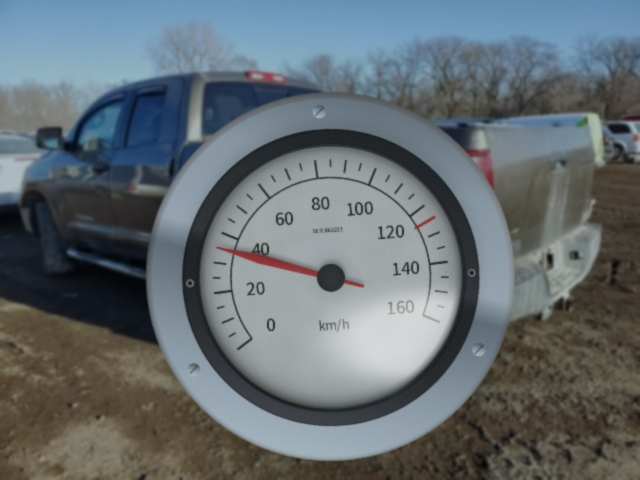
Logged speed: 35 km/h
